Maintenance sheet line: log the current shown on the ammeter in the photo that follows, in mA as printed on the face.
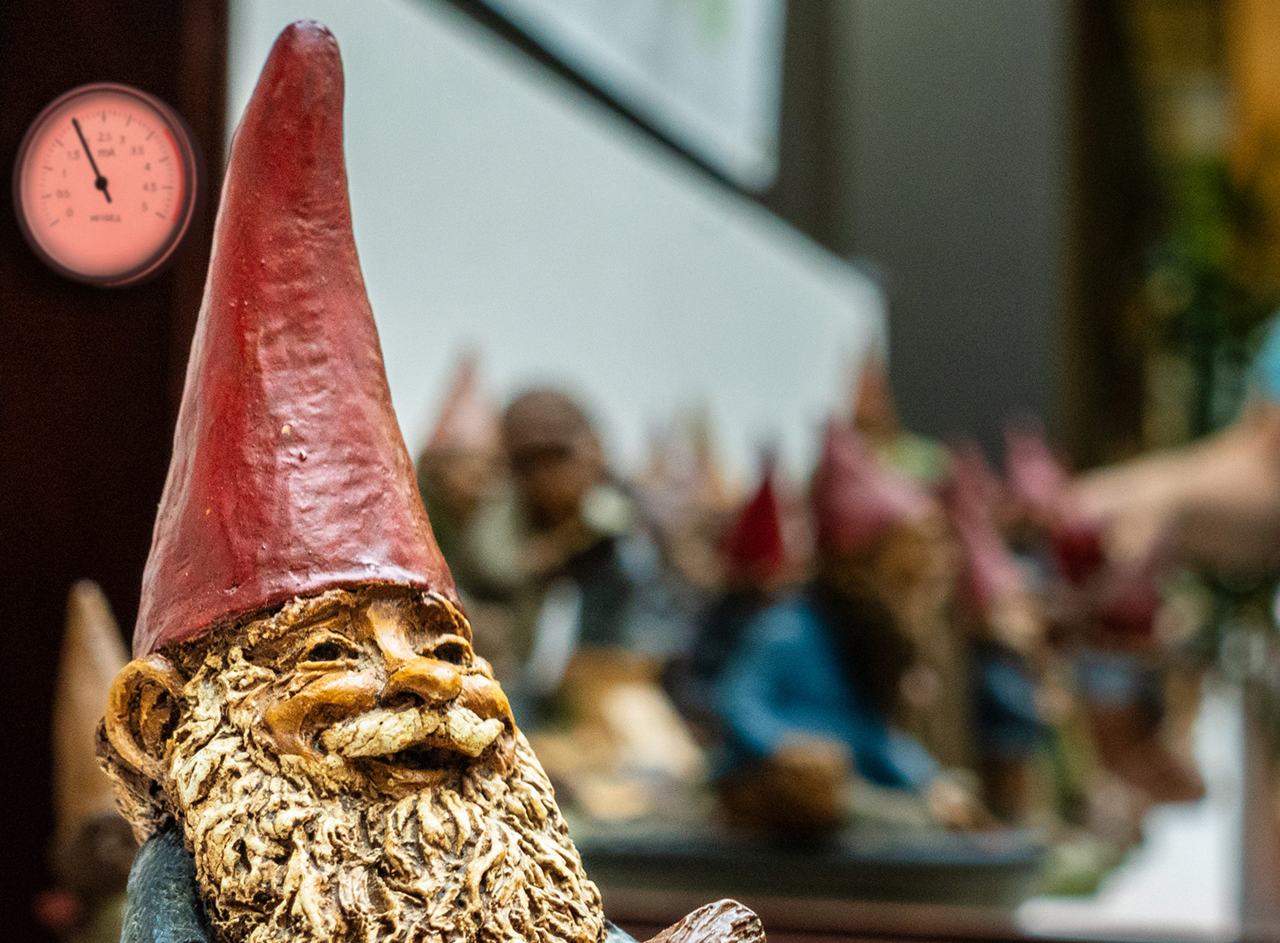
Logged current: 2 mA
